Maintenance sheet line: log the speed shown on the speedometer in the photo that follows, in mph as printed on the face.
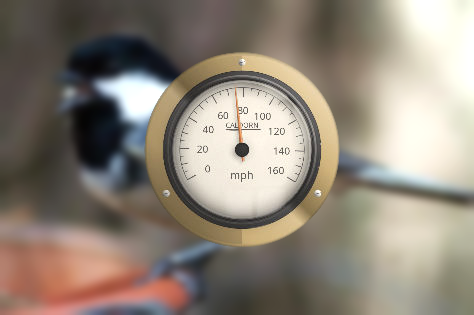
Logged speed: 75 mph
